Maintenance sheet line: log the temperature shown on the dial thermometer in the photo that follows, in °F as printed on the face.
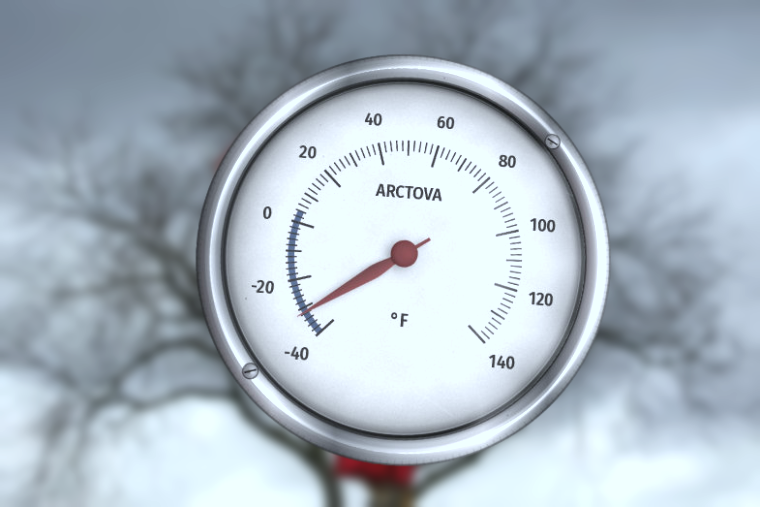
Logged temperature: -32 °F
